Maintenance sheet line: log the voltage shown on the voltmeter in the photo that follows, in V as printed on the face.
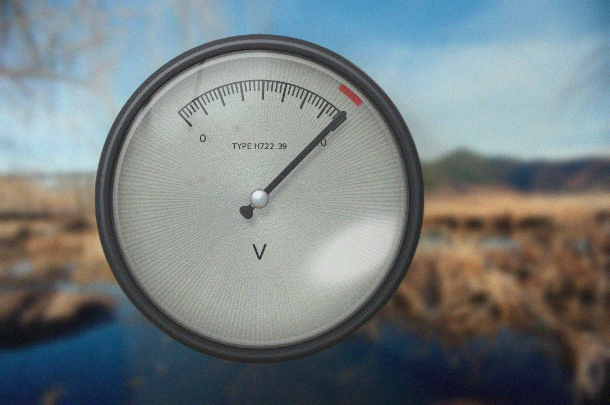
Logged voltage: 19.5 V
